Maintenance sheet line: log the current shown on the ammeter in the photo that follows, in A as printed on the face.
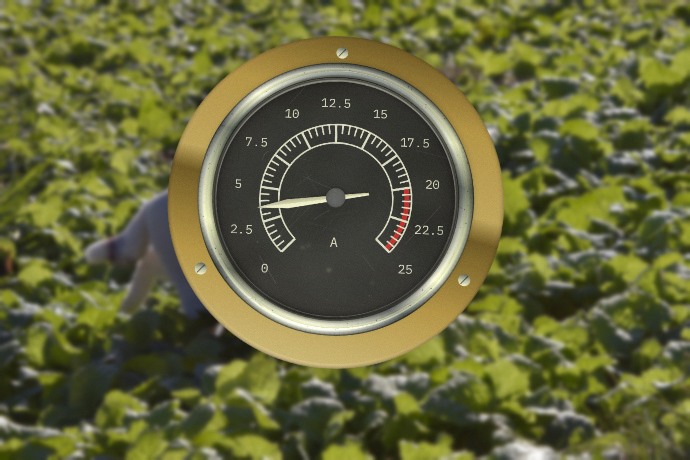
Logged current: 3.5 A
